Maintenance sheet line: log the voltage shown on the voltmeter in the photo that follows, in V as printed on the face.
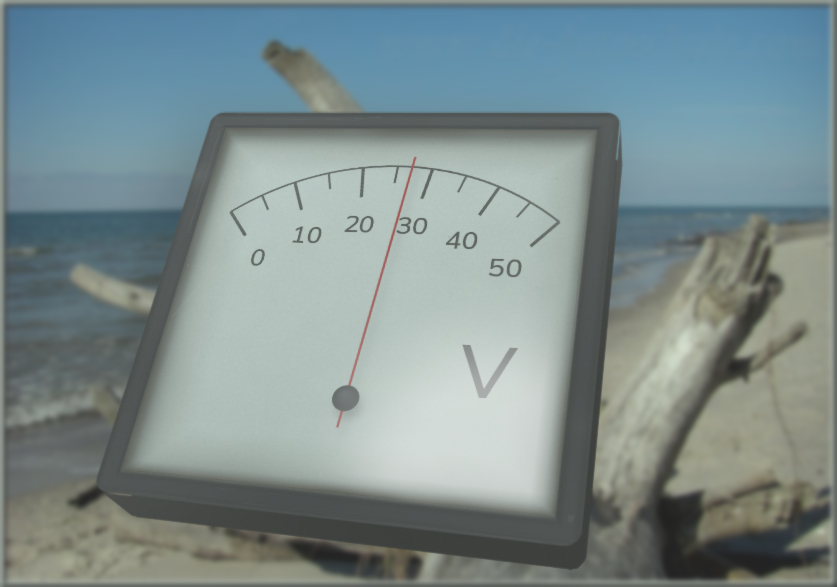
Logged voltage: 27.5 V
